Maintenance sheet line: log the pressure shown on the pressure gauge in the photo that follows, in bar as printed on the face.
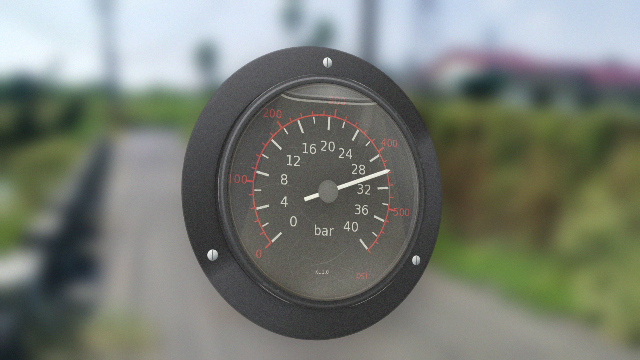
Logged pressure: 30 bar
